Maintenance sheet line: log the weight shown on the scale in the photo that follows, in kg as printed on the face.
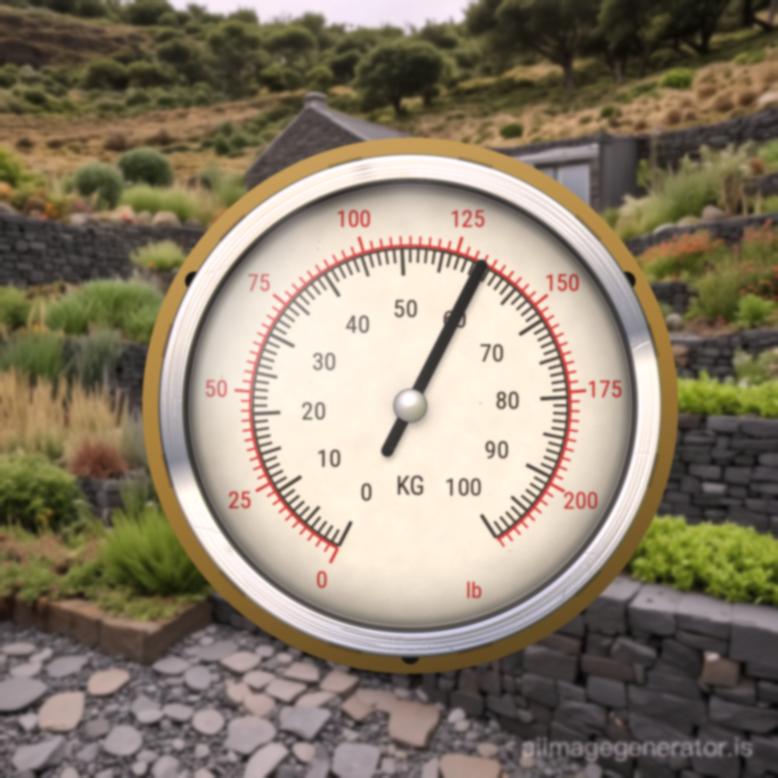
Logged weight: 60 kg
